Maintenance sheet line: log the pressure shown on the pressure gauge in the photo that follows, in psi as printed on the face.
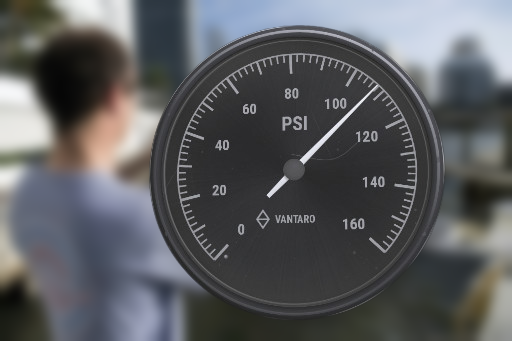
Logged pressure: 108 psi
